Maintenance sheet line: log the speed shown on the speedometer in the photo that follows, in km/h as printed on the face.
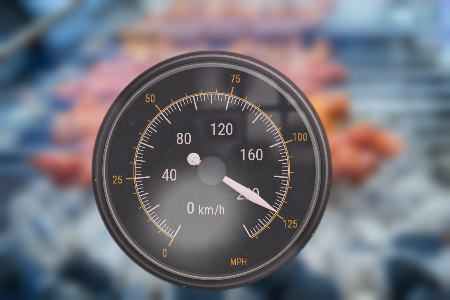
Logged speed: 200 km/h
